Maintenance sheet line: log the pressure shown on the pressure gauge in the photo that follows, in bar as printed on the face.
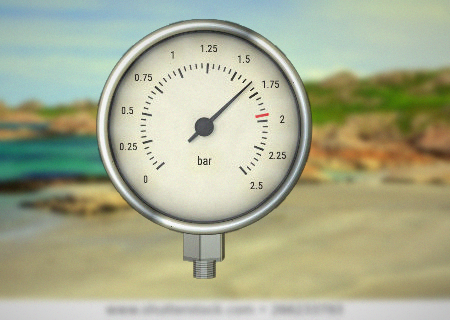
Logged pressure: 1.65 bar
